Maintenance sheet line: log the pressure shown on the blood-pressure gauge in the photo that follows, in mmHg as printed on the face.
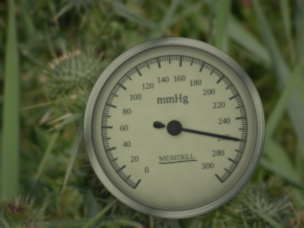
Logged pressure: 260 mmHg
